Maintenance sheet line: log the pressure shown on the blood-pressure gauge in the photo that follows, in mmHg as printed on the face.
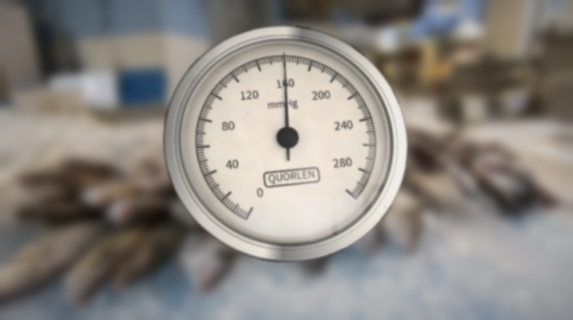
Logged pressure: 160 mmHg
